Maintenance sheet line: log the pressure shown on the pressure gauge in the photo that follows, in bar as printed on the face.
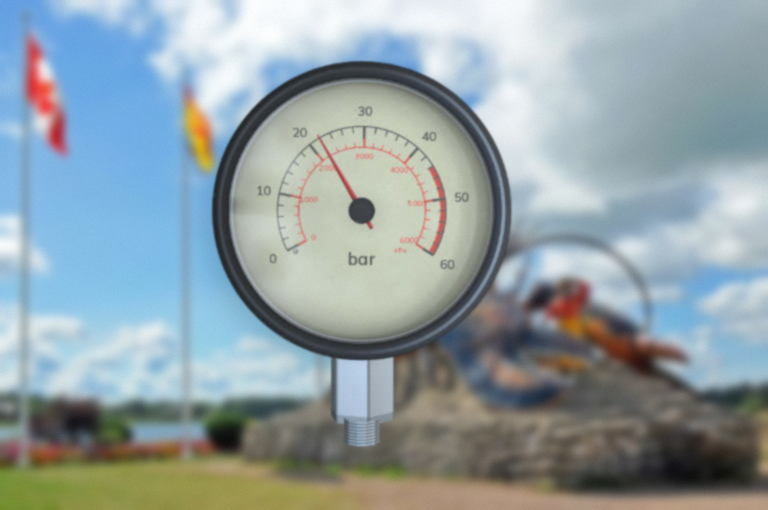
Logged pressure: 22 bar
